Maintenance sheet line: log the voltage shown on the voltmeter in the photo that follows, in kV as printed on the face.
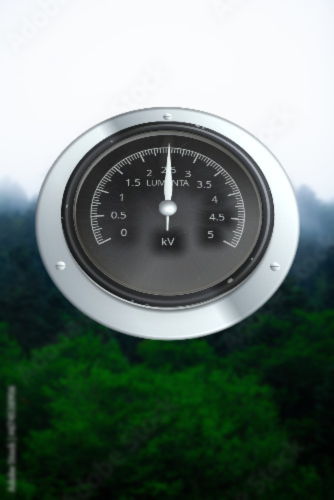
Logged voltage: 2.5 kV
